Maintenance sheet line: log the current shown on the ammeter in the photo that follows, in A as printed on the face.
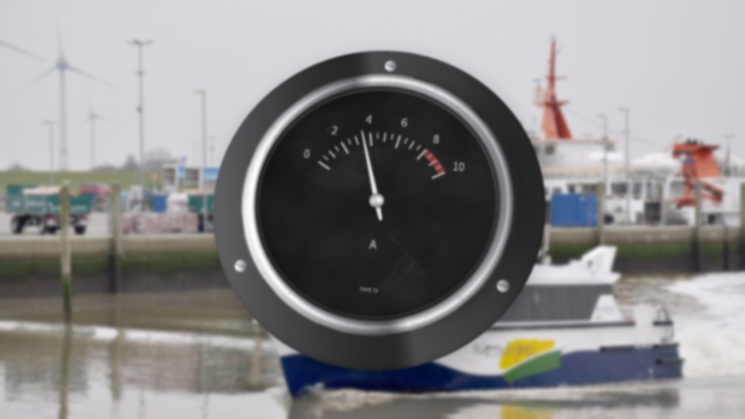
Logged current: 3.5 A
